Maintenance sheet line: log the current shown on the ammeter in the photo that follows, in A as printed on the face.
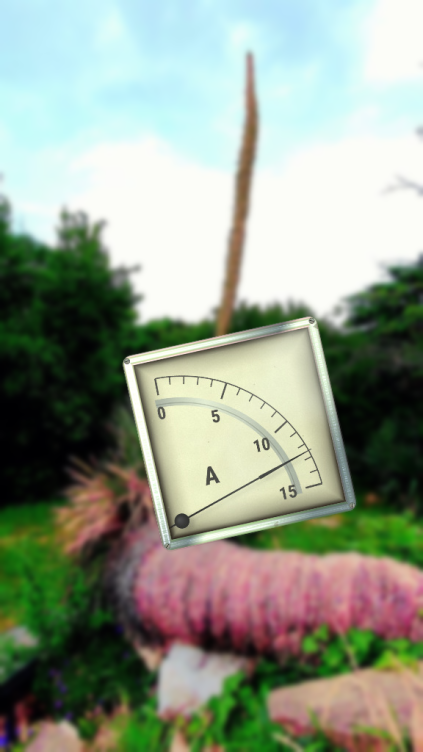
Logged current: 12.5 A
